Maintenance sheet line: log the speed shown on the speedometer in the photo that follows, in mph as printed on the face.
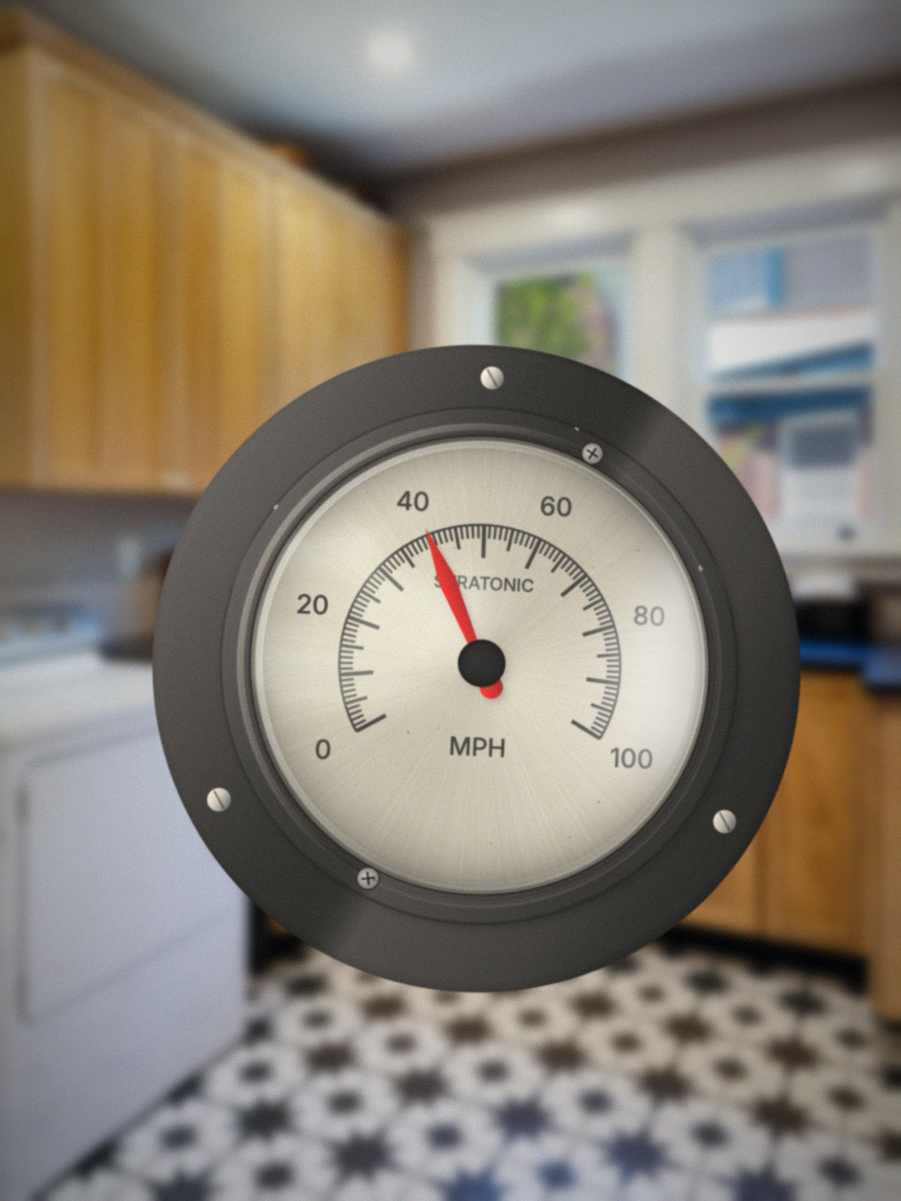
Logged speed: 40 mph
